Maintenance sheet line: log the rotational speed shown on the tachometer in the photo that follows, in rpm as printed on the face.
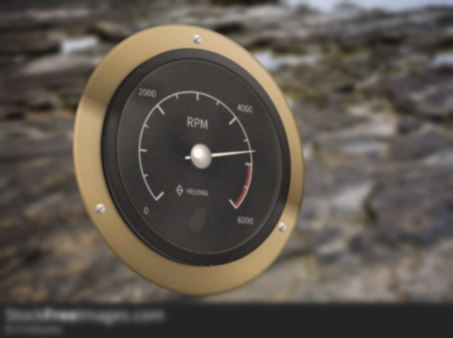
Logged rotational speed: 4750 rpm
